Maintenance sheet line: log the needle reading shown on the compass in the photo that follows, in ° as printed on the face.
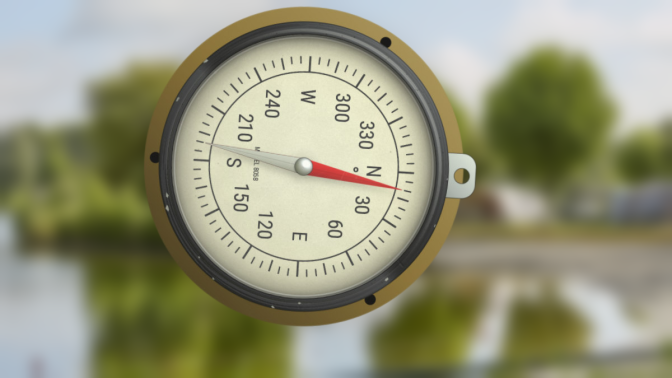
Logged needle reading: 10 °
